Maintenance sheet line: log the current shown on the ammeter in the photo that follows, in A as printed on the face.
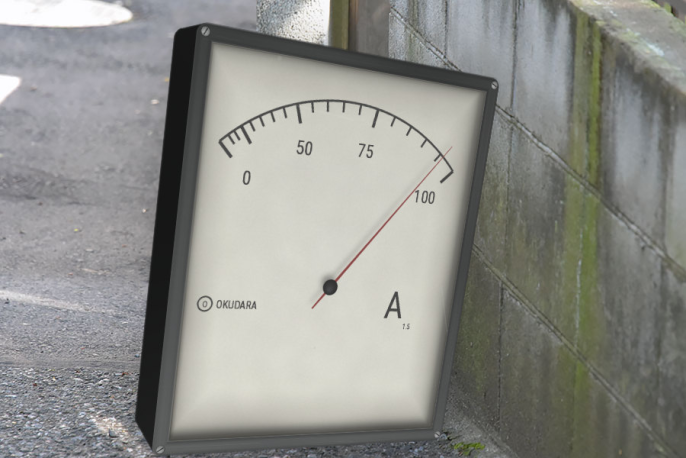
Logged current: 95 A
